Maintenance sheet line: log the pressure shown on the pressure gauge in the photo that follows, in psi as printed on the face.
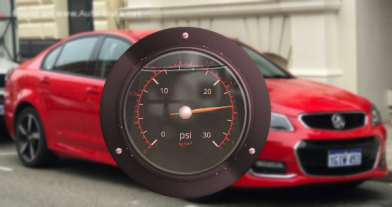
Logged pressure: 24 psi
